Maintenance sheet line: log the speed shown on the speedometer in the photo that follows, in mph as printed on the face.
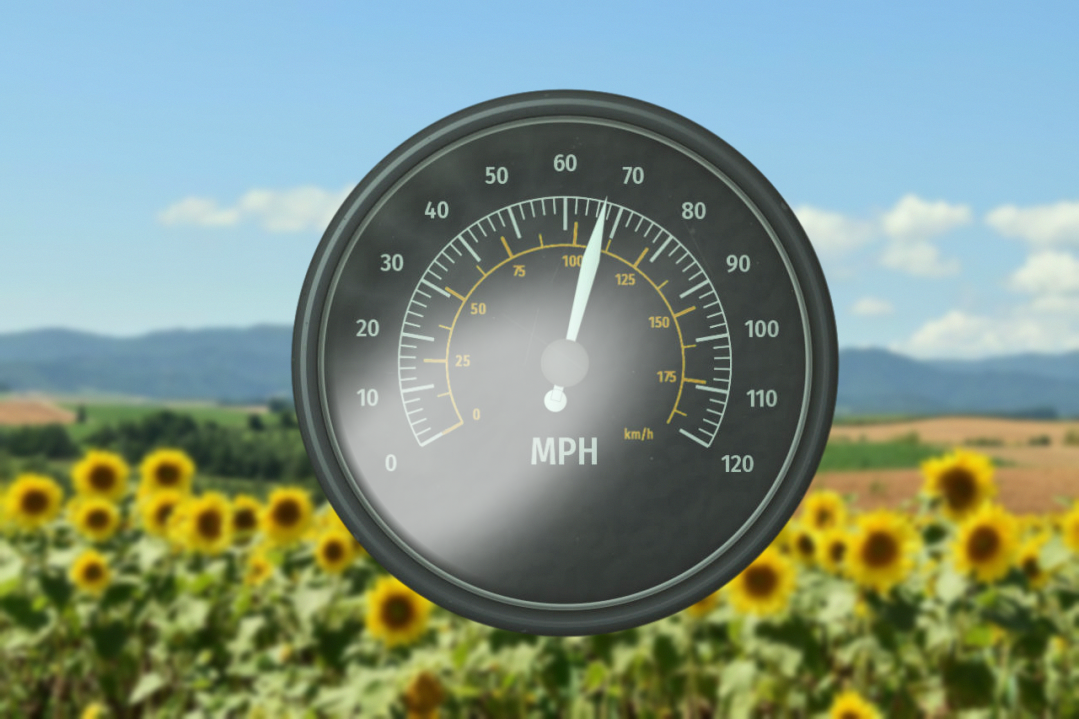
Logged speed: 67 mph
